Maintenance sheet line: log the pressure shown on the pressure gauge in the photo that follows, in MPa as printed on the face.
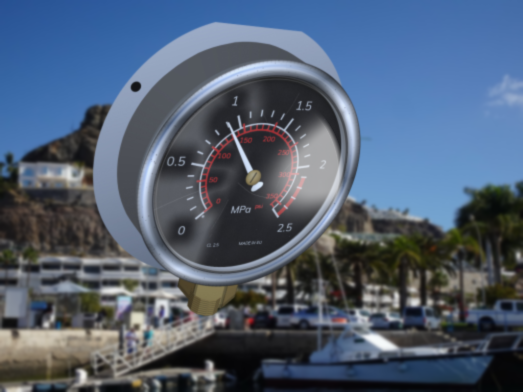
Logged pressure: 0.9 MPa
